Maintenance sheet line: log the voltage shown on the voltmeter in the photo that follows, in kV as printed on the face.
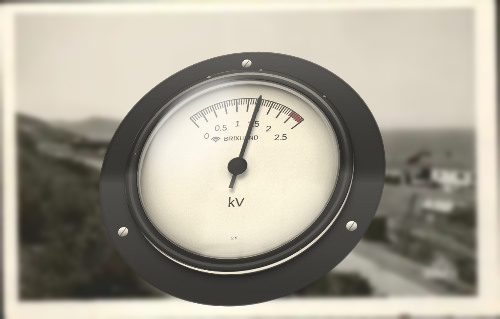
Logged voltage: 1.5 kV
